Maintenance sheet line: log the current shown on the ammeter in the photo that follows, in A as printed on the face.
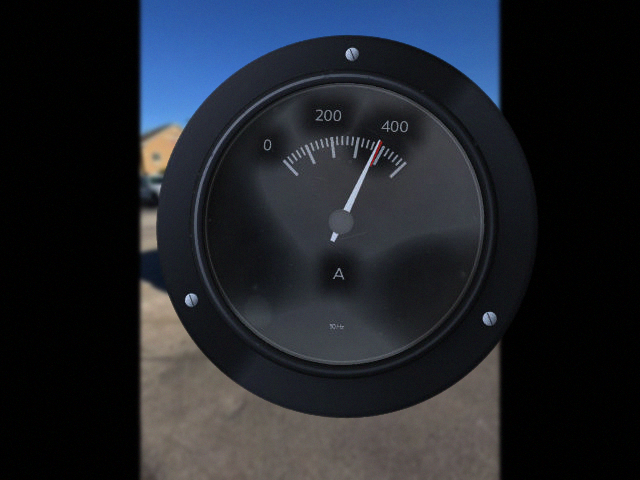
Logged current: 380 A
